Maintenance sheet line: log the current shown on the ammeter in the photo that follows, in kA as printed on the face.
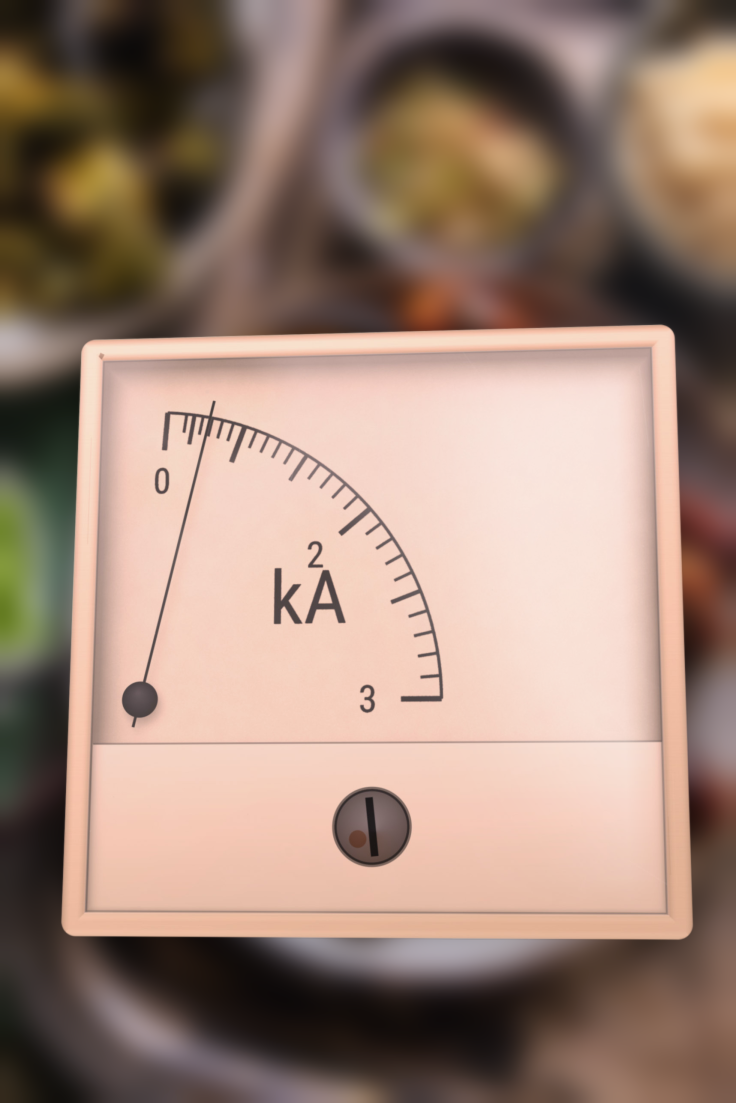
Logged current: 0.7 kA
